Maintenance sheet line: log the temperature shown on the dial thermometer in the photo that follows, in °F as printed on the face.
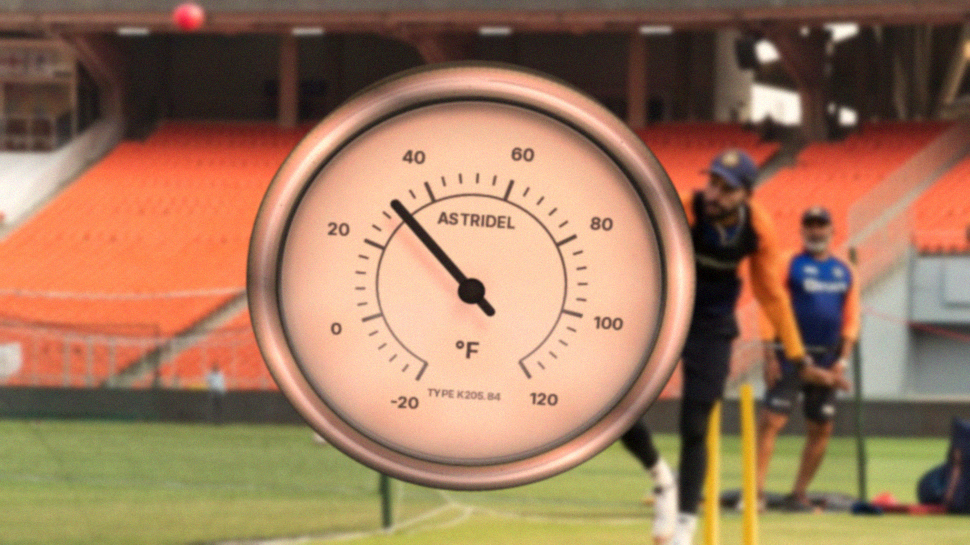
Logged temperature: 32 °F
